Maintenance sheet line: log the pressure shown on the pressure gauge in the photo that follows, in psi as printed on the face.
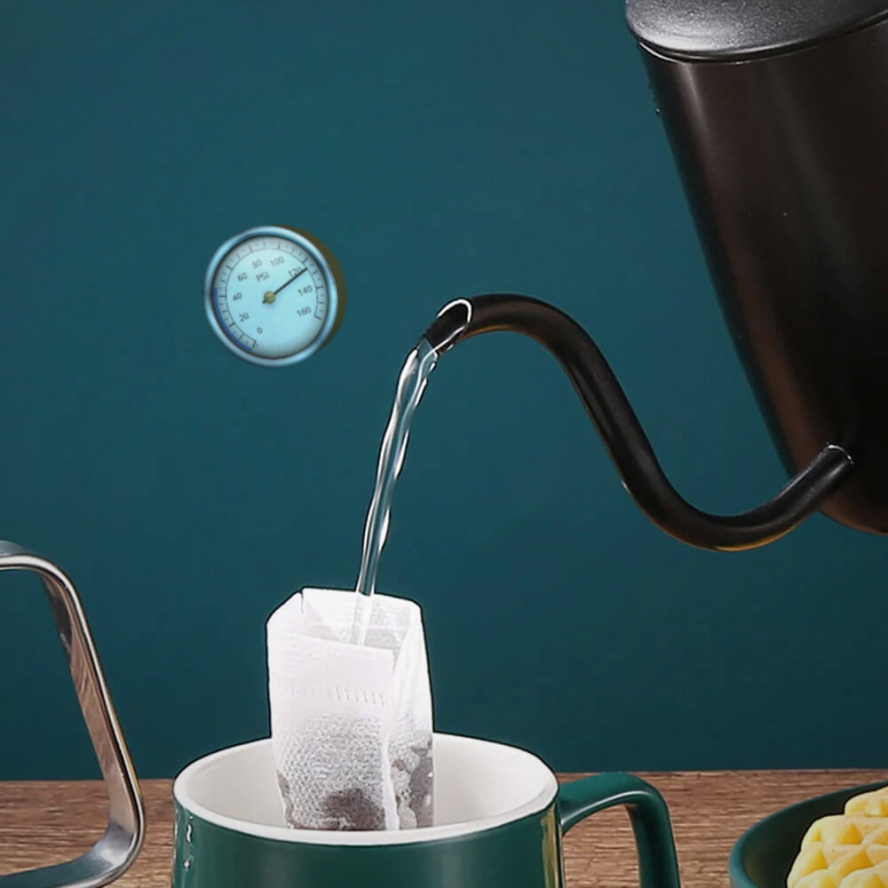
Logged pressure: 125 psi
